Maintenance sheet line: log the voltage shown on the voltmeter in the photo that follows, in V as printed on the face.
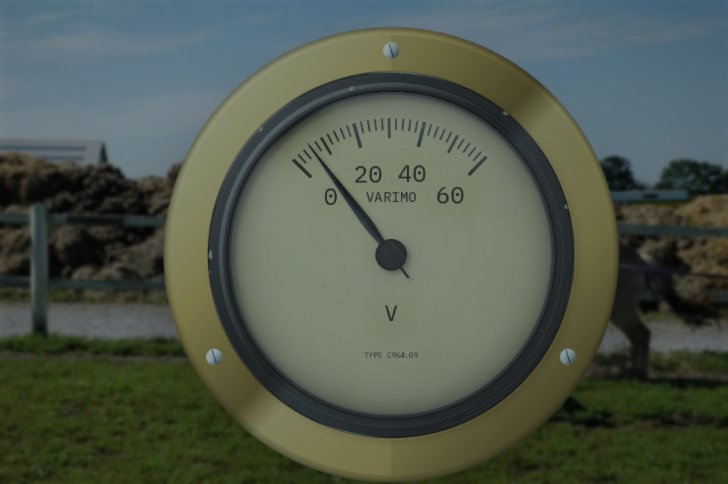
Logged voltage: 6 V
